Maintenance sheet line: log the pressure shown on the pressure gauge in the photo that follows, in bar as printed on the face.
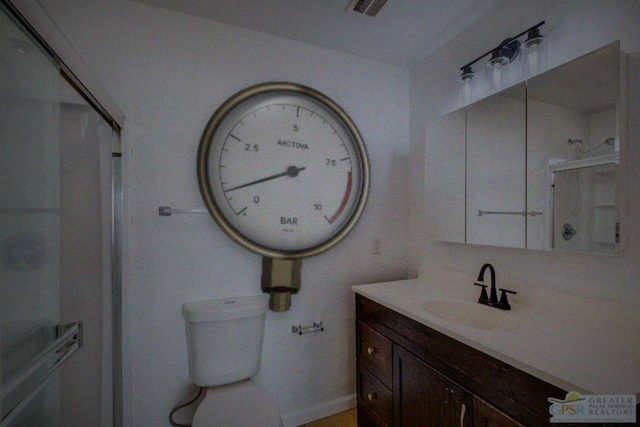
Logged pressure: 0.75 bar
